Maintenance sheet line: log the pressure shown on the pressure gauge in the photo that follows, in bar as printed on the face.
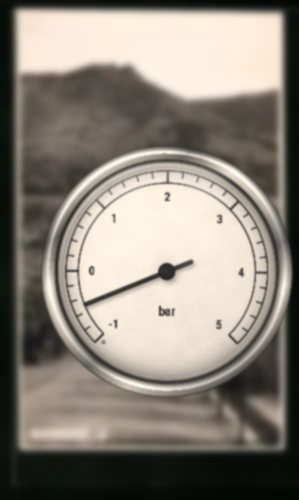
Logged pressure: -0.5 bar
